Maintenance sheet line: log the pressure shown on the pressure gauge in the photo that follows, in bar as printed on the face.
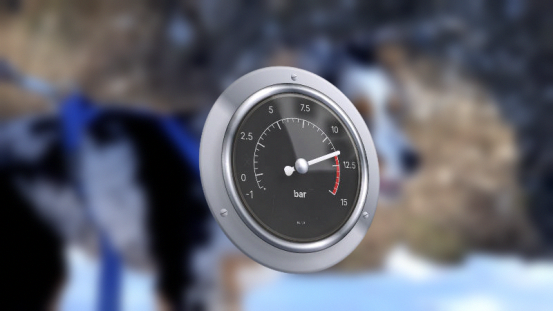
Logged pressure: 11.5 bar
